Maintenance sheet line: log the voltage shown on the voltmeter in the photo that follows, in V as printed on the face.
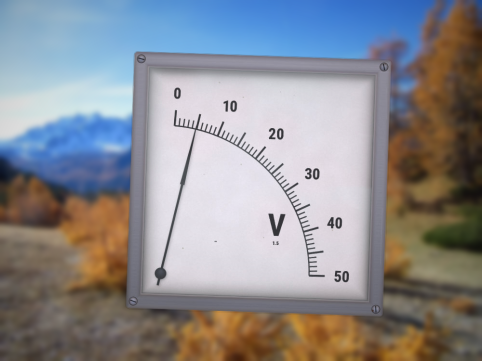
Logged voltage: 5 V
